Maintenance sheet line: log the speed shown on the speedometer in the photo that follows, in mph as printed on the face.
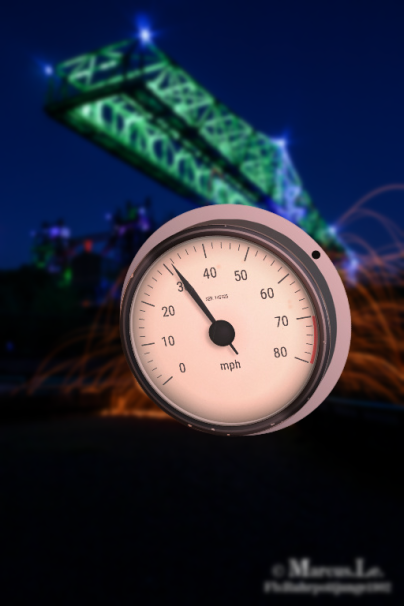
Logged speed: 32 mph
